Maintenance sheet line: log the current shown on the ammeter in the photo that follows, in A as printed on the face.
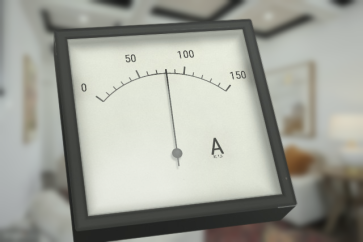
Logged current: 80 A
